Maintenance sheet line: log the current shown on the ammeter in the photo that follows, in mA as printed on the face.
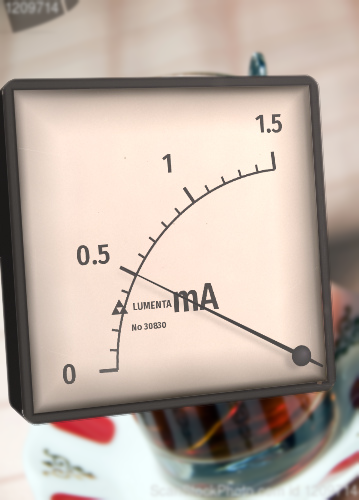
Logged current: 0.5 mA
